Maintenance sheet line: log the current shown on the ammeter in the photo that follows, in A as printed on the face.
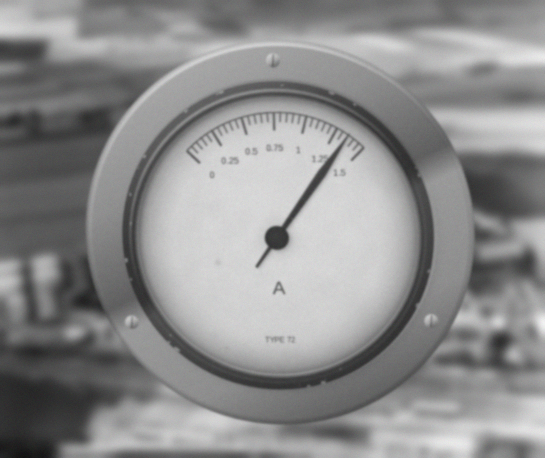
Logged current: 1.35 A
